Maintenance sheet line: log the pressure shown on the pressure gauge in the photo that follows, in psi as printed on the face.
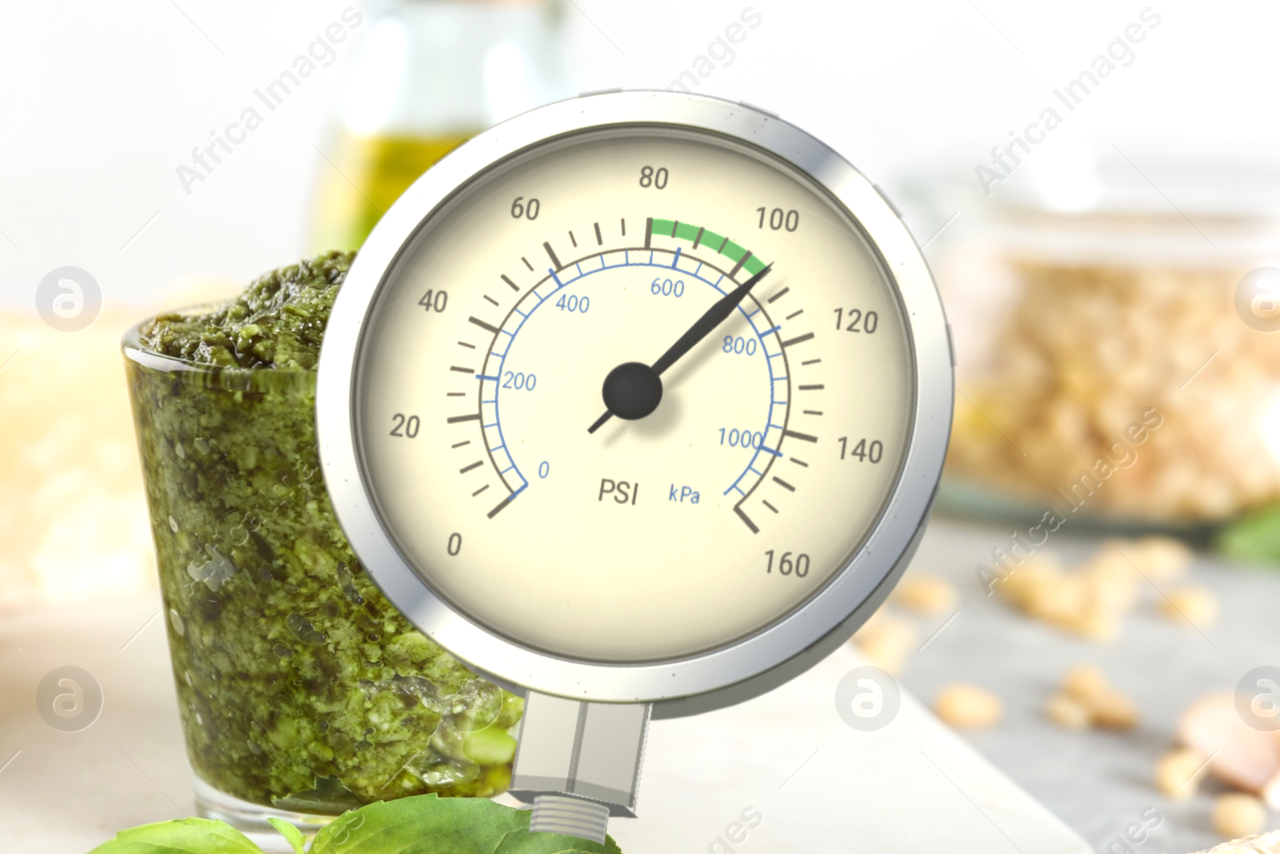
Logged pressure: 105 psi
